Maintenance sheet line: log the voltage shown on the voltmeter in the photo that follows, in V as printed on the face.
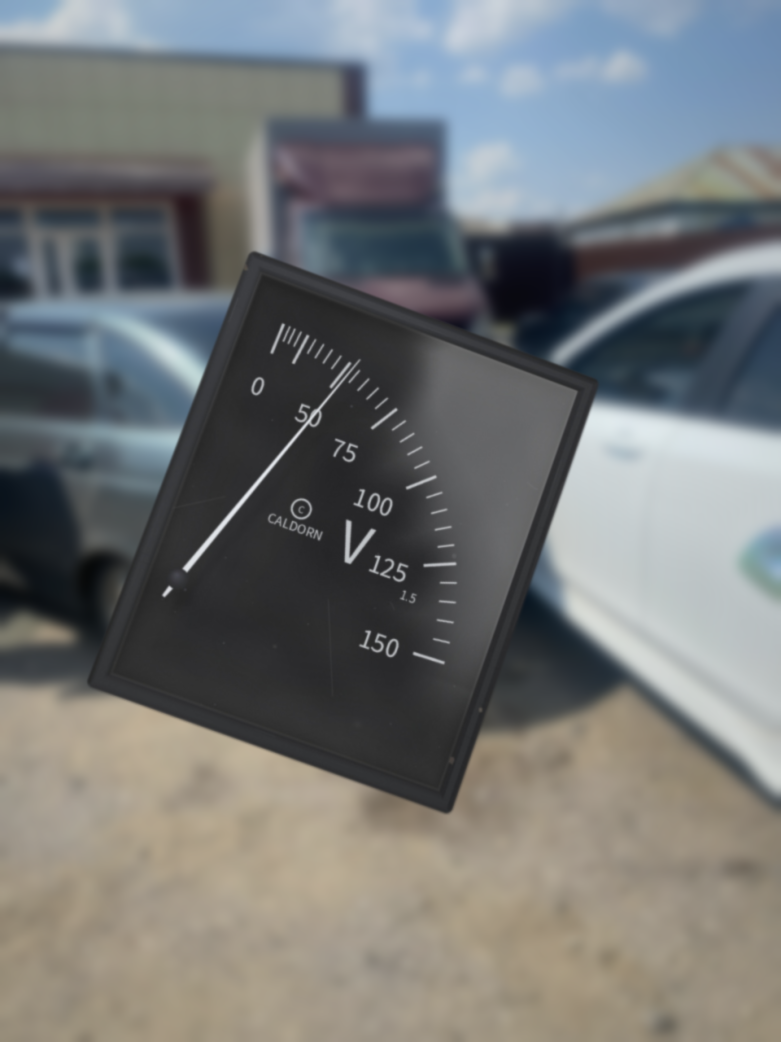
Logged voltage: 52.5 V
